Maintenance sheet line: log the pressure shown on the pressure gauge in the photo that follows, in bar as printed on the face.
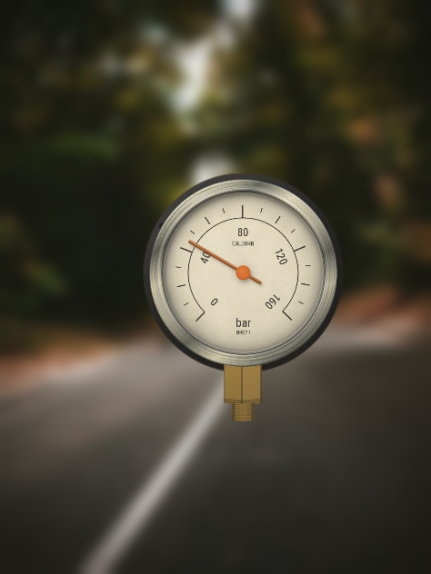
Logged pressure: 45 bar
